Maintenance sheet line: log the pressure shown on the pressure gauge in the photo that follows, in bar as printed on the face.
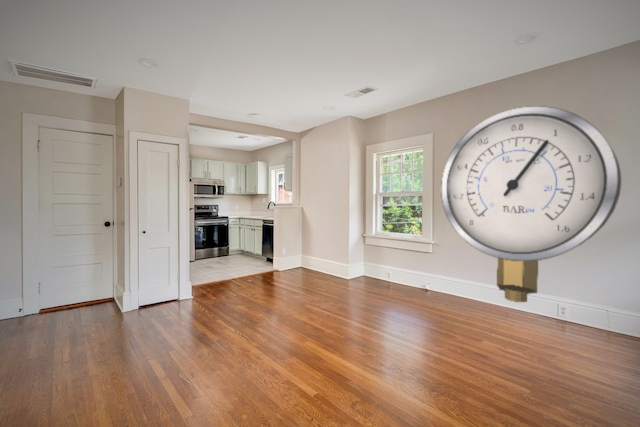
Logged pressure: 1 bar
